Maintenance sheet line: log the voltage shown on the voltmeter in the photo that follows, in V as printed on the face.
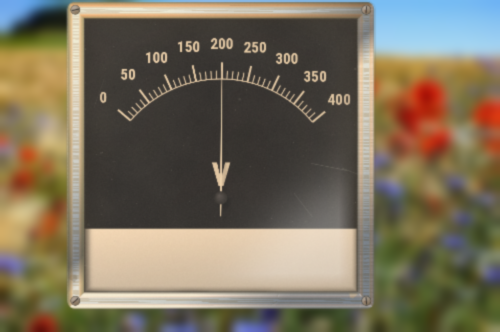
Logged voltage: 200 V
